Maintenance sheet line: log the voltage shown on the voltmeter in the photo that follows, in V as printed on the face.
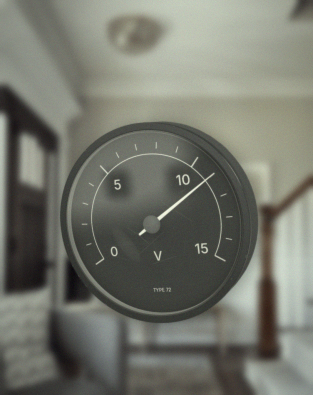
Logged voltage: 11 V
